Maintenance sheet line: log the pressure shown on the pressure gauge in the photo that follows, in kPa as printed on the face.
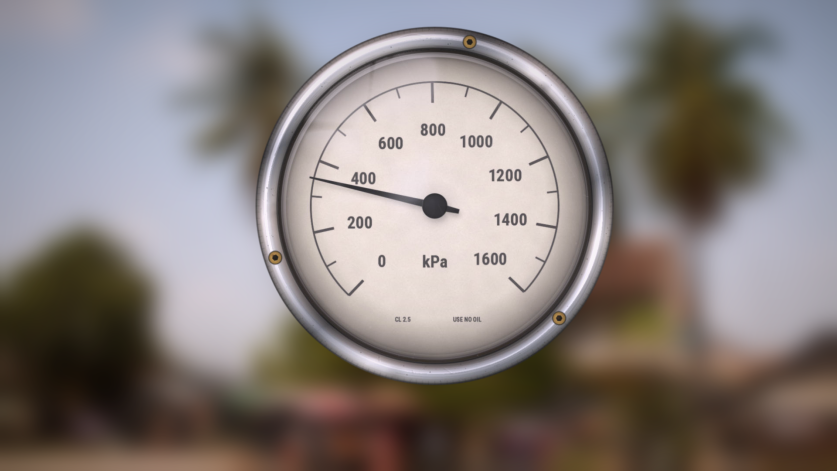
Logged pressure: 350 kPa
